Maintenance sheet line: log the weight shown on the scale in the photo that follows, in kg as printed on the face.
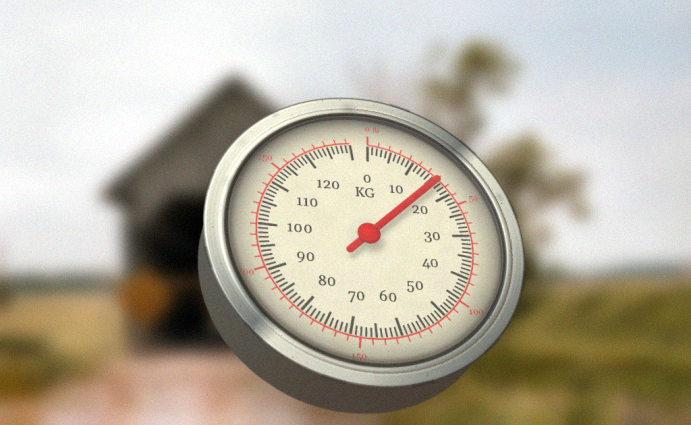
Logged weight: 16 kg
